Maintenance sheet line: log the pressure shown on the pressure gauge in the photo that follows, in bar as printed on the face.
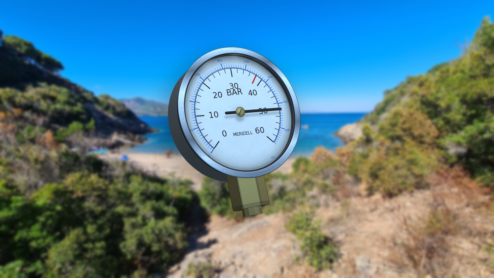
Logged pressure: 50 bar
